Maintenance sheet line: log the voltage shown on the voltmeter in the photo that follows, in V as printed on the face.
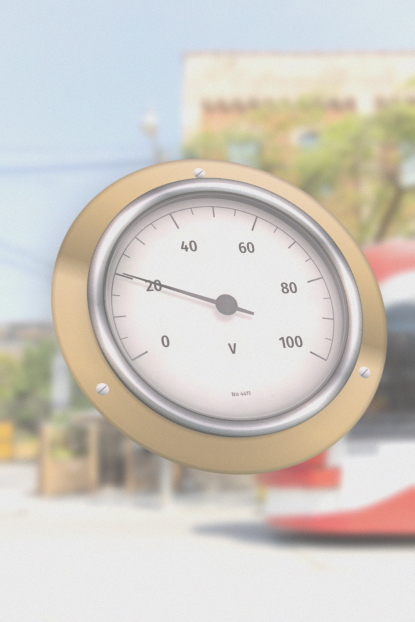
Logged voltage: 20 V
